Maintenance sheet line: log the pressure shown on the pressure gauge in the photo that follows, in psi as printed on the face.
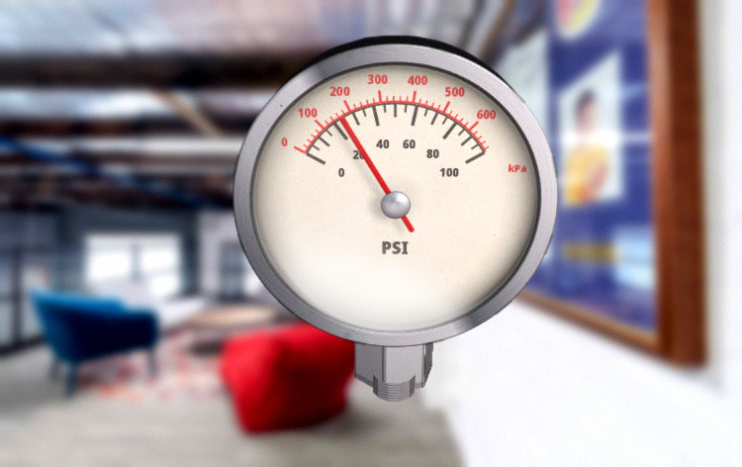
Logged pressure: 25 psi
